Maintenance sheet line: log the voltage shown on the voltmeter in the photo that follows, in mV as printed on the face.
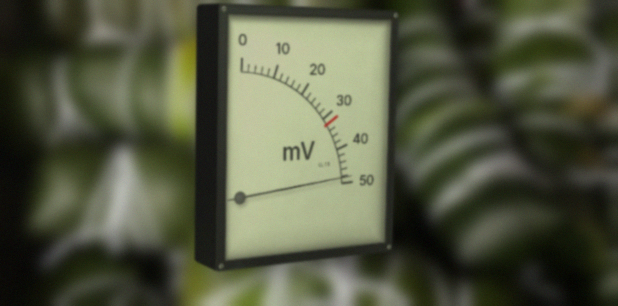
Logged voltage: 48 mV
